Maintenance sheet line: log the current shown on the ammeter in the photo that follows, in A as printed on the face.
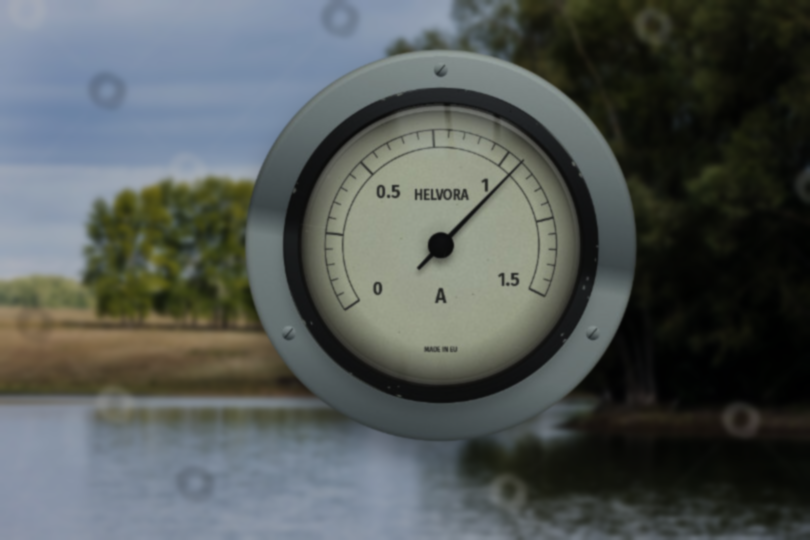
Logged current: 1.05 A
